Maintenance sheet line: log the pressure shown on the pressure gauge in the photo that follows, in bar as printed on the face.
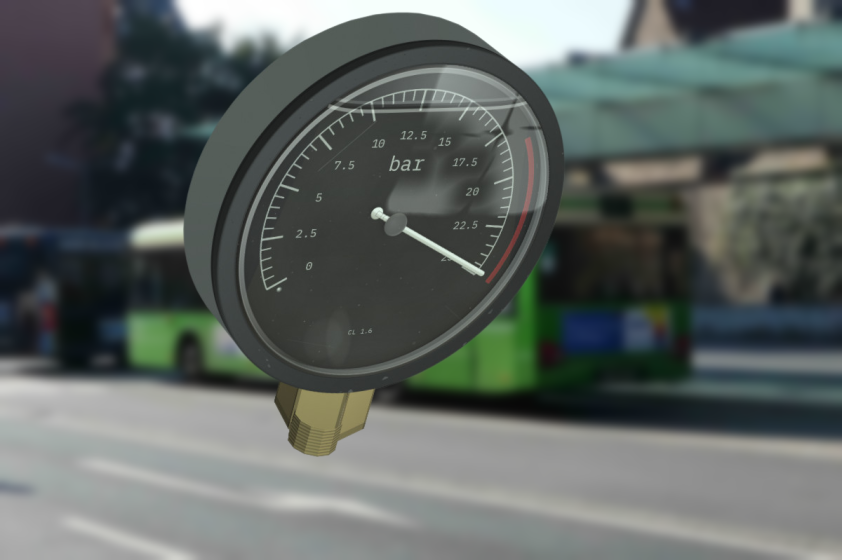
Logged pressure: 24.75 bar
